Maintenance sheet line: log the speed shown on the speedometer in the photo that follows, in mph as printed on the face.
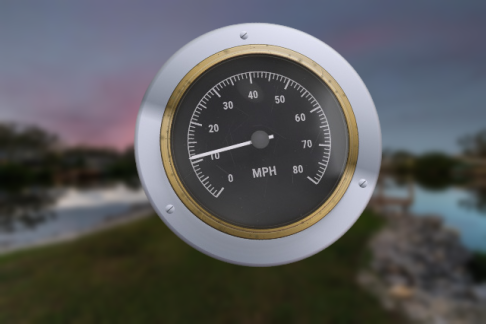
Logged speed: 11 mph
